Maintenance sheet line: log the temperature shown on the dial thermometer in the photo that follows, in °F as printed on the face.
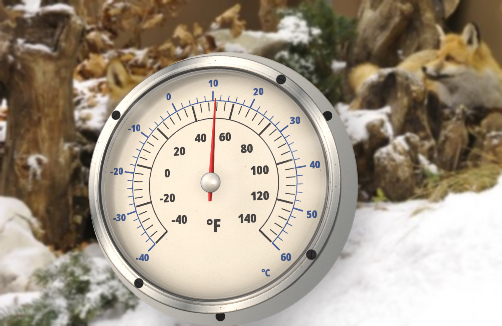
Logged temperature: 52 °F
